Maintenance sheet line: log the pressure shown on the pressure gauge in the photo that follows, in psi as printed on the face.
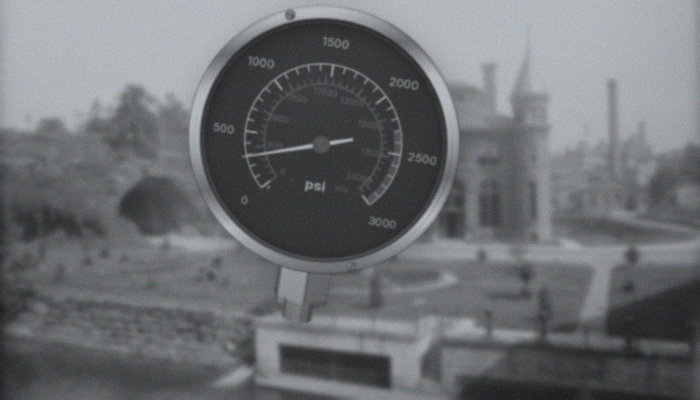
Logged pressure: 300 psi
